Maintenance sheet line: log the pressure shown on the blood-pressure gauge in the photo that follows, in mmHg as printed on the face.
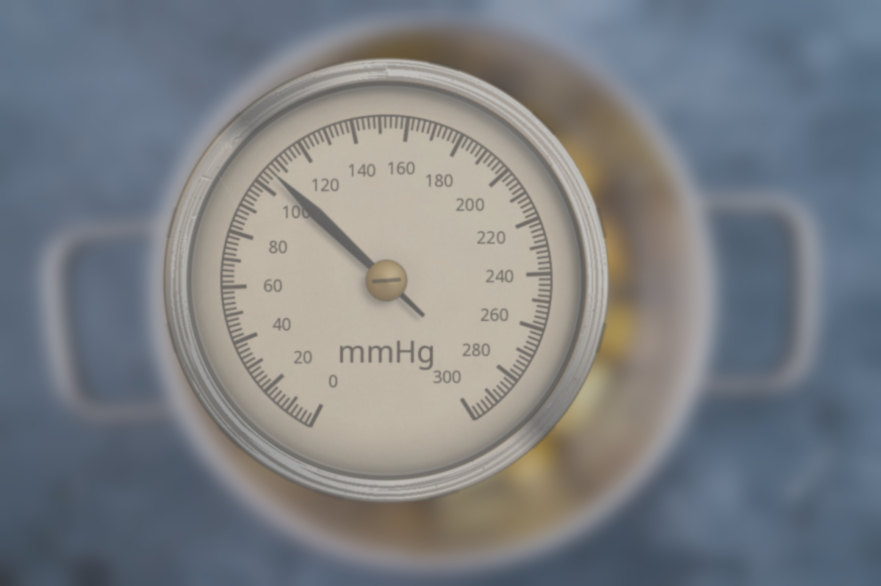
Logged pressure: 106 mmHg
